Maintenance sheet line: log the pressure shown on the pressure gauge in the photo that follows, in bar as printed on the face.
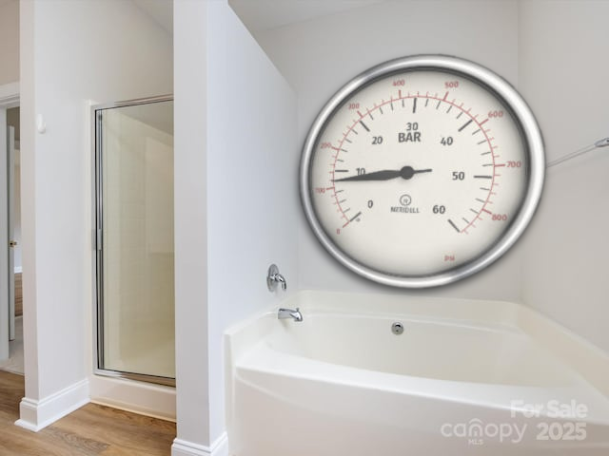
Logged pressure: 8 bar
